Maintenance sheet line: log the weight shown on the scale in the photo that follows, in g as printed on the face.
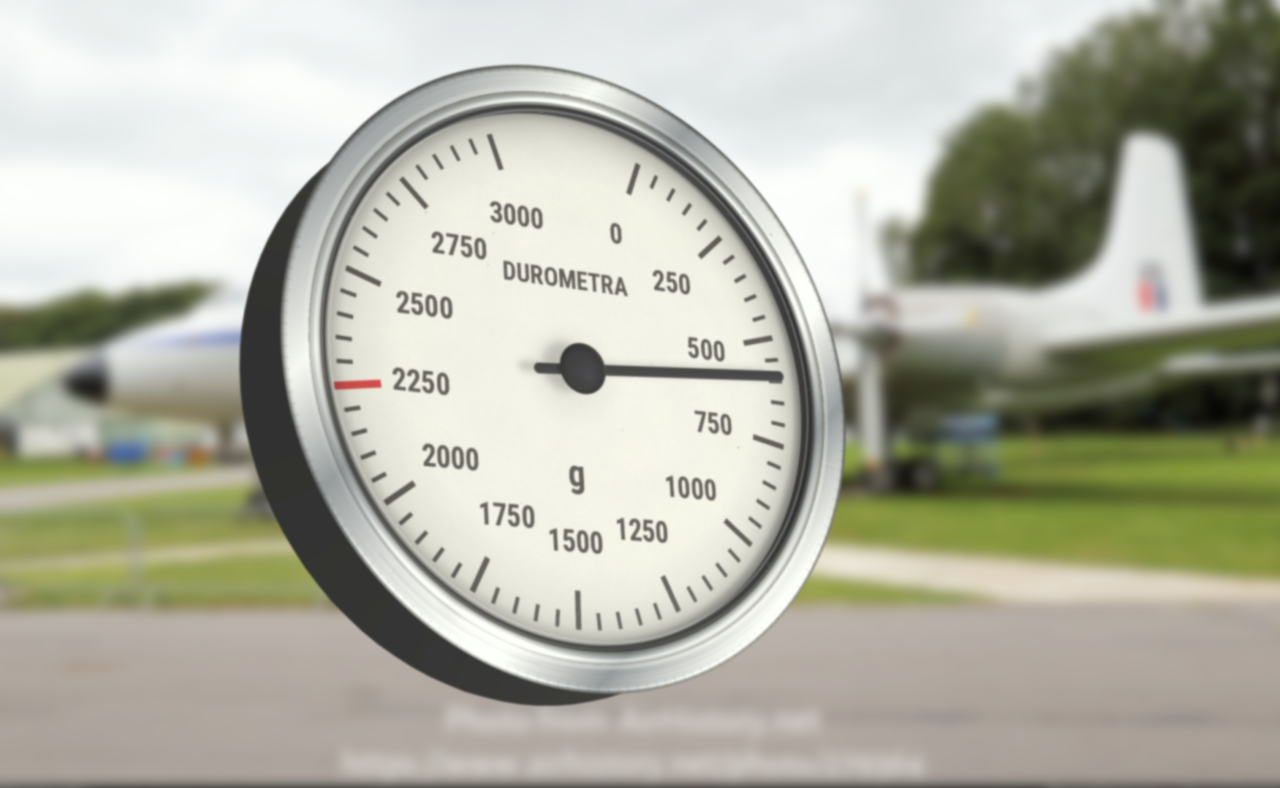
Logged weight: 600 g
